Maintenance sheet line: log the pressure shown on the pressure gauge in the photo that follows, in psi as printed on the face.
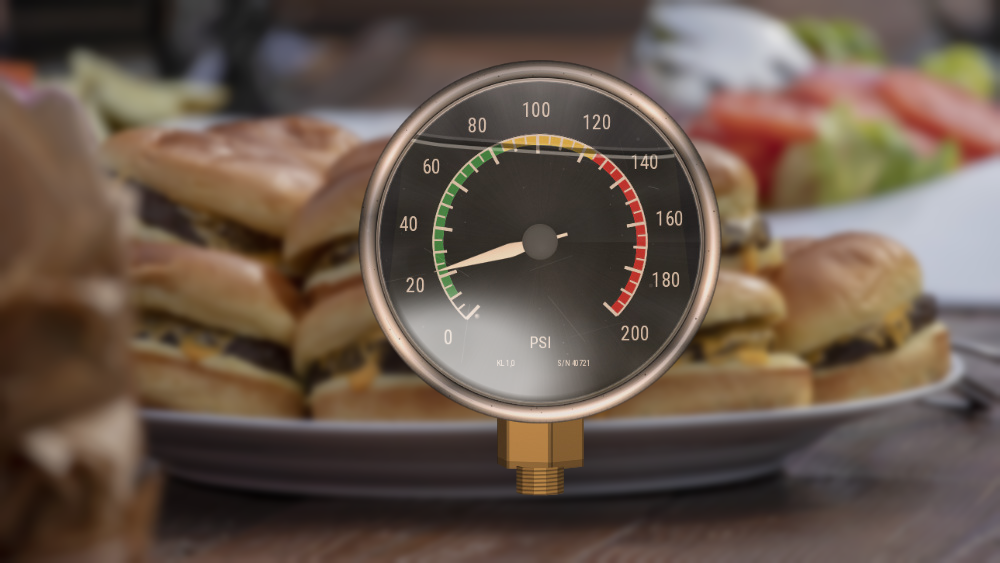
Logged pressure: 22.5 psi
